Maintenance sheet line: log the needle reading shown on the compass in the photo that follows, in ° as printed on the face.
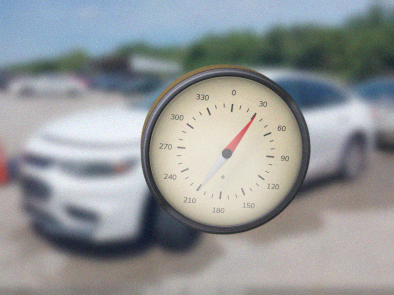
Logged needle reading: 30 °
